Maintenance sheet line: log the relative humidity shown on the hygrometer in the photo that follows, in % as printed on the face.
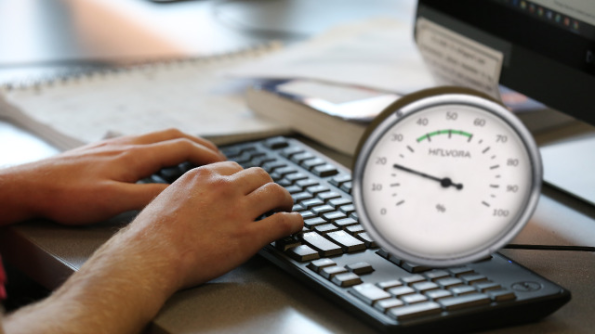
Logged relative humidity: 20 %
